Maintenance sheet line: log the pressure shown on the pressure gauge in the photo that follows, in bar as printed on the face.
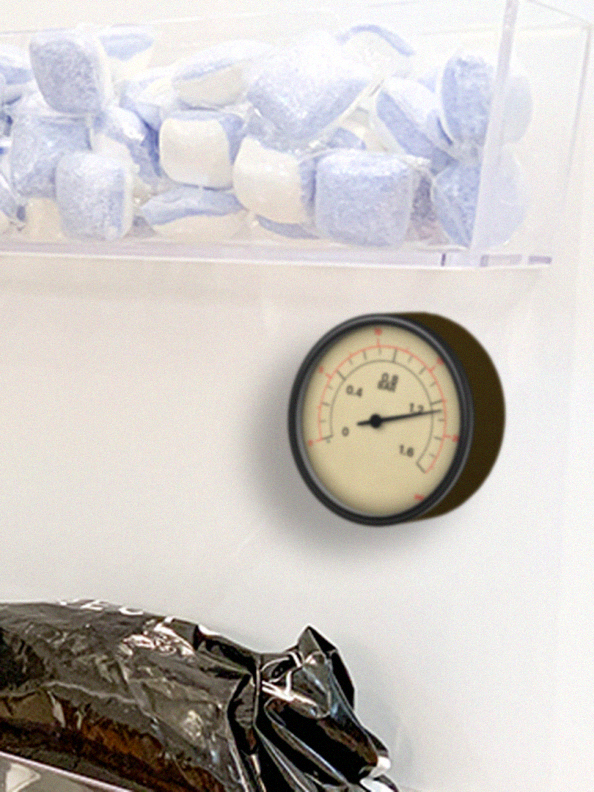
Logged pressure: 1.25 bar
